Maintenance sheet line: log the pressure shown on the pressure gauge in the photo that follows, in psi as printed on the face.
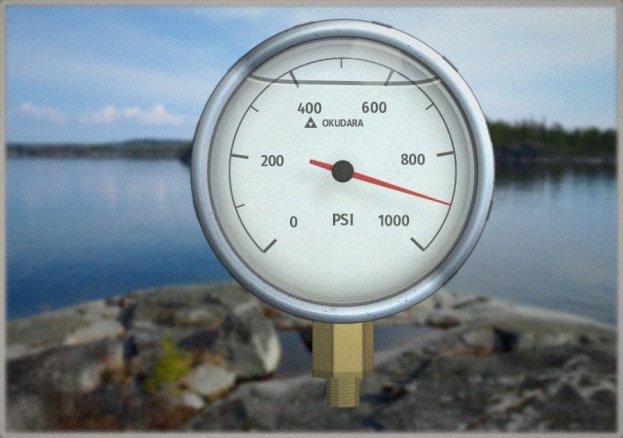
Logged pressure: 900 psi
